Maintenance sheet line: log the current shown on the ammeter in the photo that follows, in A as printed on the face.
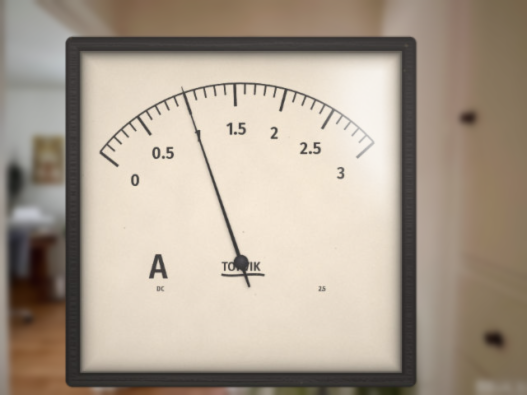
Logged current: 1 A
